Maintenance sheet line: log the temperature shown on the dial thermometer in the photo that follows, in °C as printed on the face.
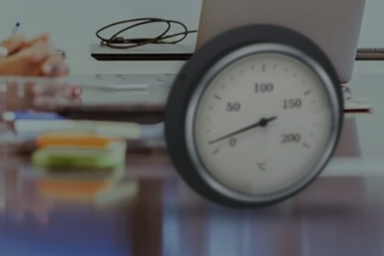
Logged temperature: 10 °C
